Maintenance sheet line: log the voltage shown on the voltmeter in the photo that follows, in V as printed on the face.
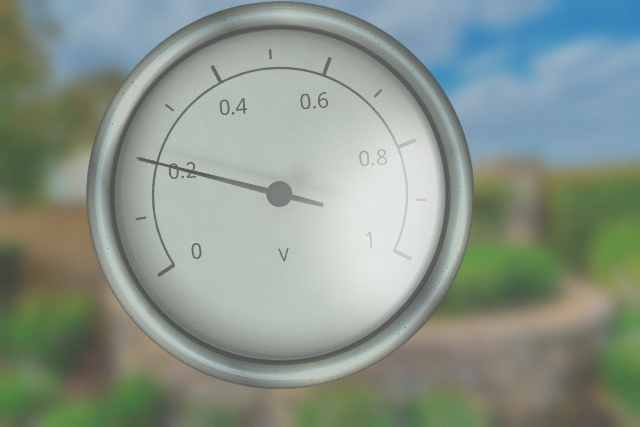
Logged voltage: 0.2 V
